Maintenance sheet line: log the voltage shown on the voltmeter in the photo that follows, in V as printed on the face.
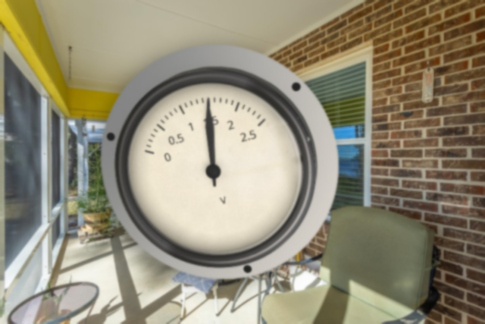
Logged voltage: 1.5 V
